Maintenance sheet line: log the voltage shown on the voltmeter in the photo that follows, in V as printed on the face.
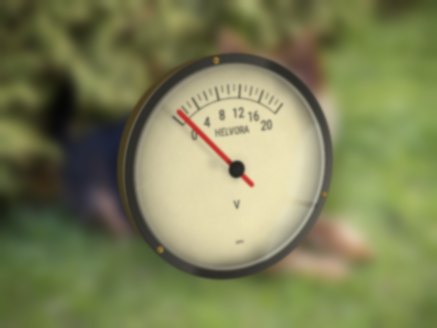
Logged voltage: 1 V
